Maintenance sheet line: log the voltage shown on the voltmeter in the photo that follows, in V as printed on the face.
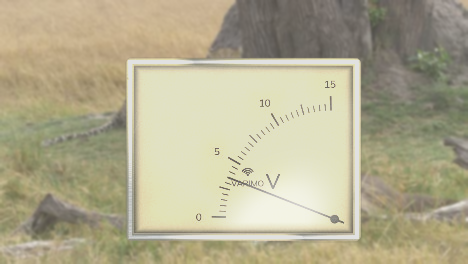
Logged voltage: 3.5 V
